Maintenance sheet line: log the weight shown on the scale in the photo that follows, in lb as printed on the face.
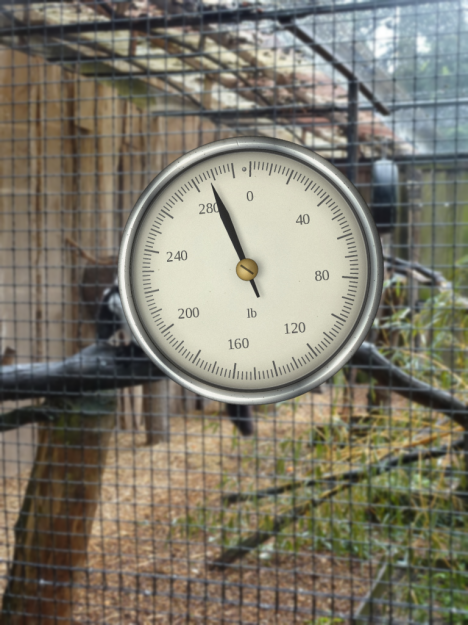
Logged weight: 288 lb
